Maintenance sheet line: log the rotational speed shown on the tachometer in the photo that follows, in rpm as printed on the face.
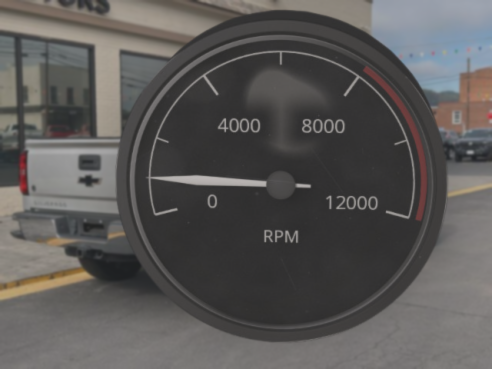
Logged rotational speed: 1000 rpm
